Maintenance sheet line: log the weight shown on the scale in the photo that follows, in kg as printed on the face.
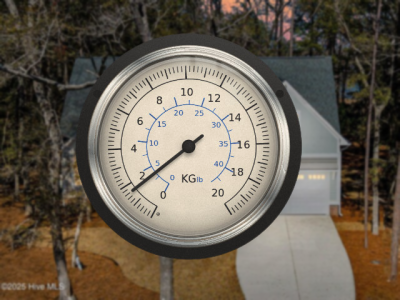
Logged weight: 1.6 kg
